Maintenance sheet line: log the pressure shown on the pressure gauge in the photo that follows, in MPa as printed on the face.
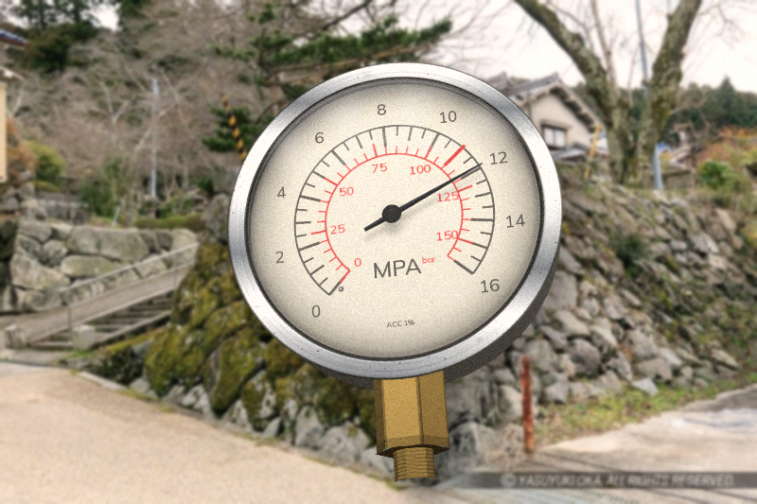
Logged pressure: 12 MPa
